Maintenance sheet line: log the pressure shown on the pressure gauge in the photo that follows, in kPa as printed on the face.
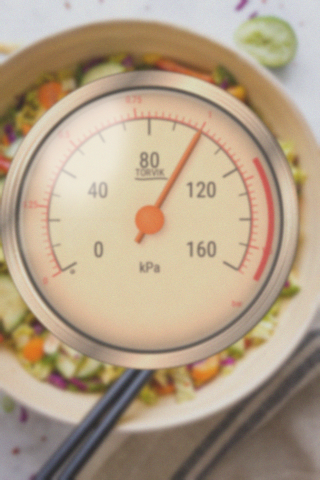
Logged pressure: 100 kPa
